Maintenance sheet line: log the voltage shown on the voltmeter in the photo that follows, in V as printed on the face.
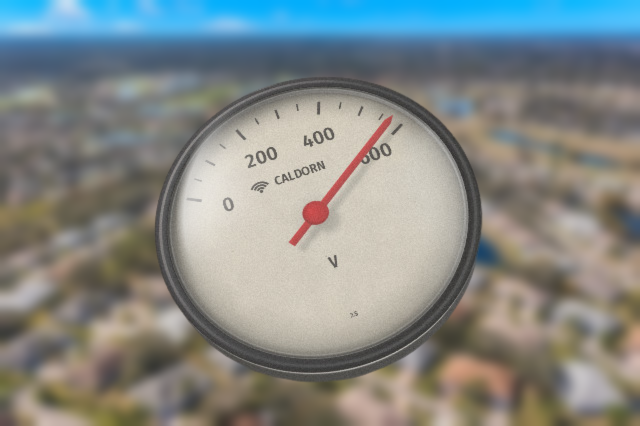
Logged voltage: 575 V
